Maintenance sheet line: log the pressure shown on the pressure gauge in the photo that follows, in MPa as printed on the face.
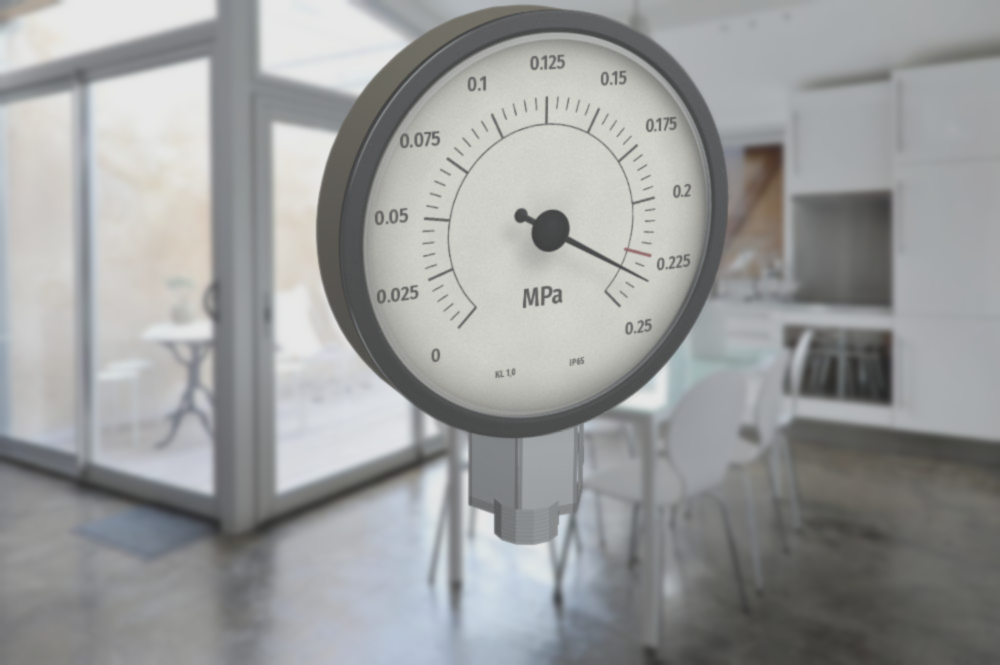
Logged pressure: 0.235 MPa
